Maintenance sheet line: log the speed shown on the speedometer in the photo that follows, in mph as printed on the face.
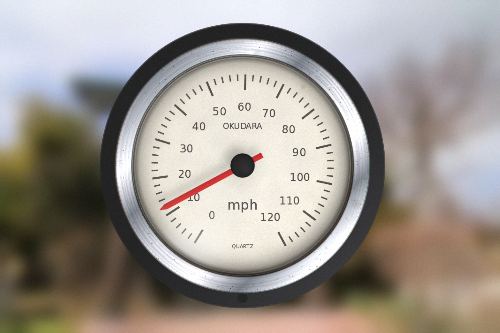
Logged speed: 12 mph
